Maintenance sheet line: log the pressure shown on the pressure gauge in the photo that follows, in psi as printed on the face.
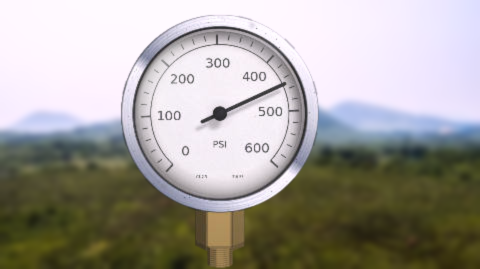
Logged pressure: 450 psi
